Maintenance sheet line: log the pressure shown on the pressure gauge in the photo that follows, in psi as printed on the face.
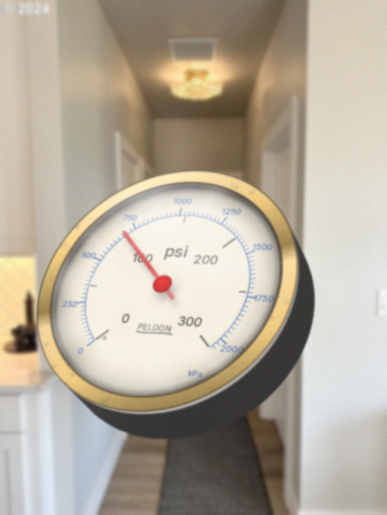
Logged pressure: 100 psi
